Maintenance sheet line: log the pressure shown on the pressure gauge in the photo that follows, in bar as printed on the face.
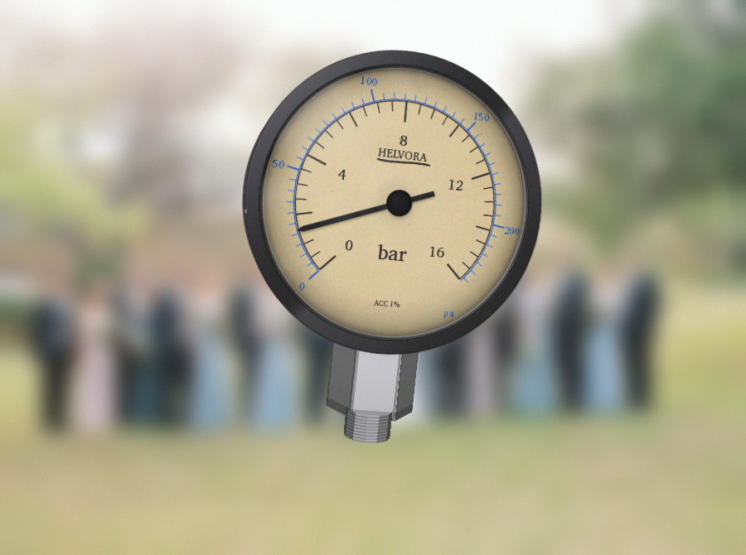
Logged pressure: 1.5 bar
